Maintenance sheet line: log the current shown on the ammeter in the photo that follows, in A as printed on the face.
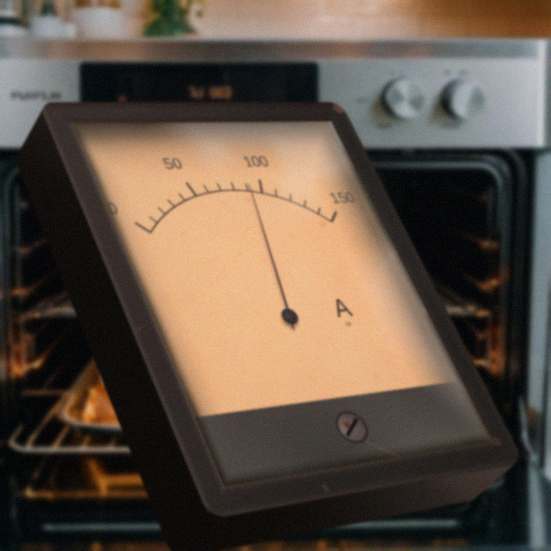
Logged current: 90 A
